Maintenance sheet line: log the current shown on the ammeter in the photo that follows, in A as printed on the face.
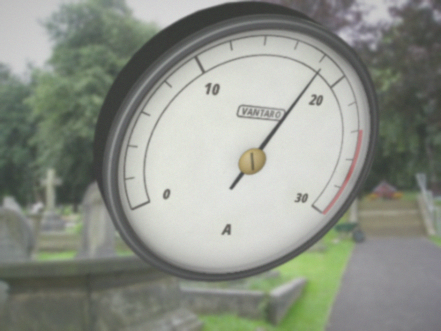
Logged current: 18 A
